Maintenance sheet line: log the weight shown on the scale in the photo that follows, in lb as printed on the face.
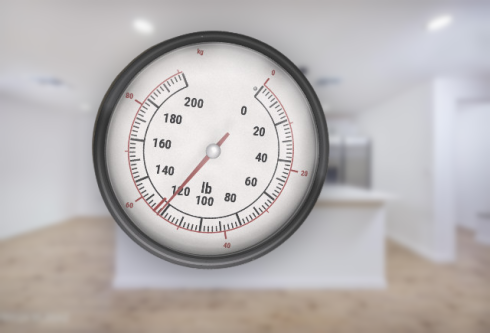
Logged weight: 122 lb
